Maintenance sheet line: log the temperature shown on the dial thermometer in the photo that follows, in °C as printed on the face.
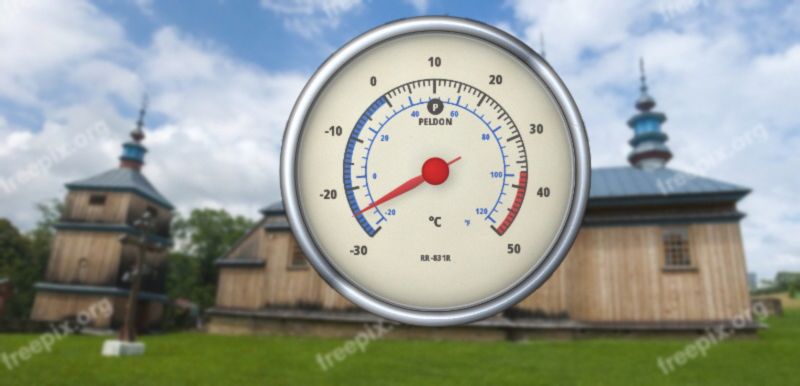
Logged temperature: -25 °C
